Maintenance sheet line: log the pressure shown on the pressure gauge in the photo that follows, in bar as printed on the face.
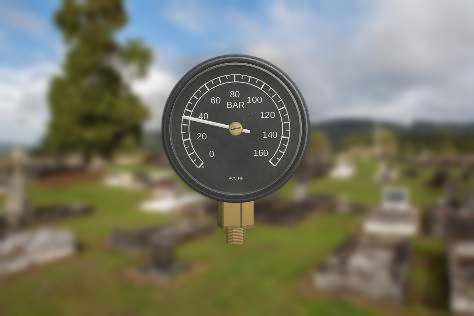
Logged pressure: 35 bar
